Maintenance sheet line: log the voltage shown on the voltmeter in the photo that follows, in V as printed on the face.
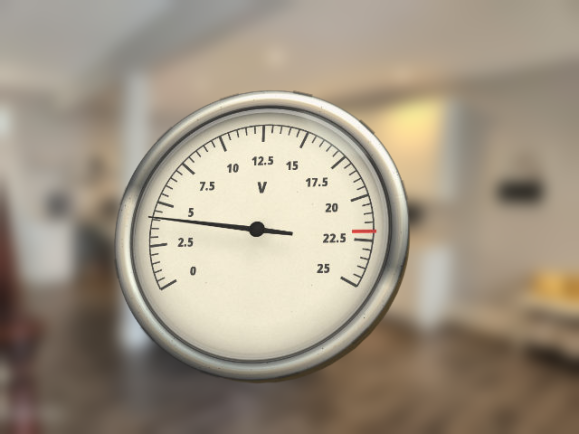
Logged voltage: 4 V
